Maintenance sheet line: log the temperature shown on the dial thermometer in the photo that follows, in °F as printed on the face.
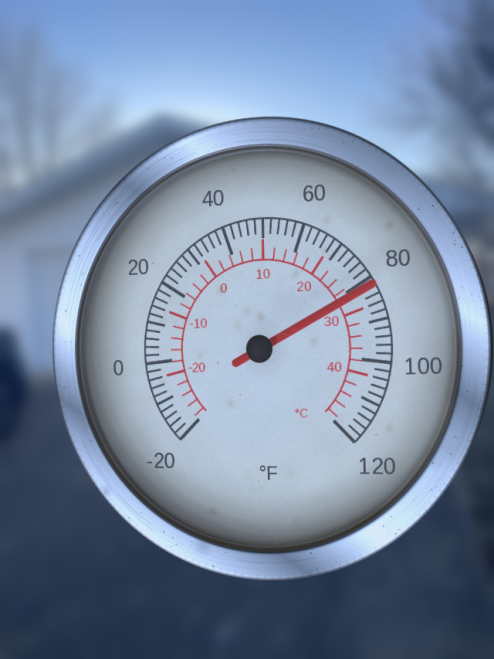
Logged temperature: 82 °F
